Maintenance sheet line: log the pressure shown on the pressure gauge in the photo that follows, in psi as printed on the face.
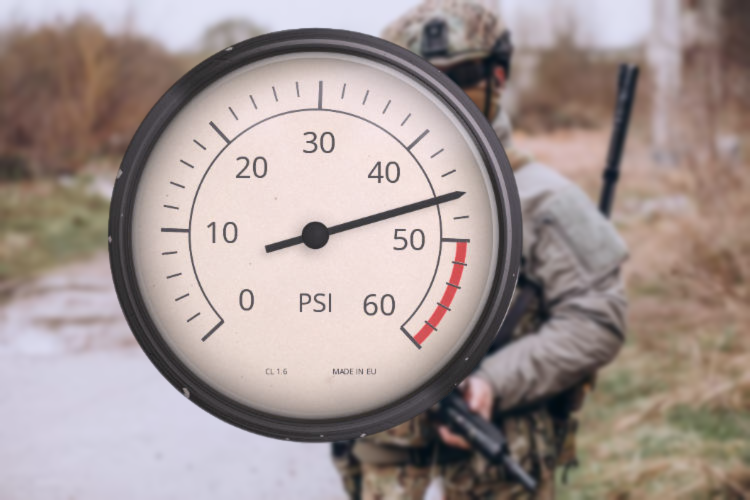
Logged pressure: 46 psi
